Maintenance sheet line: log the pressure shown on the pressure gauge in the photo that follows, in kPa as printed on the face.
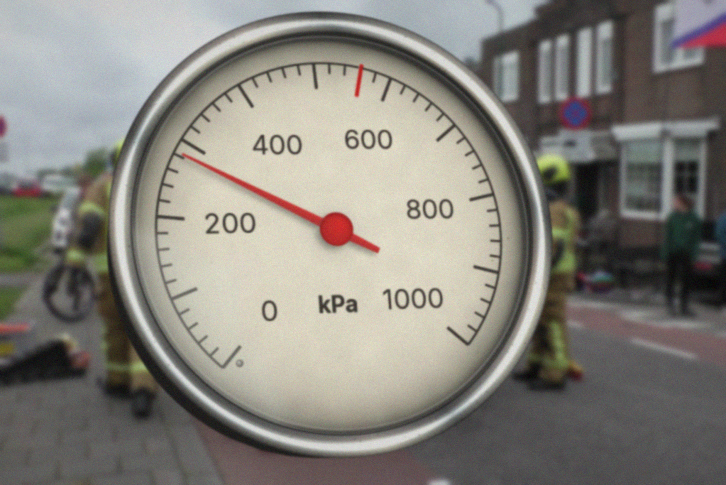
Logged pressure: 280 kPa
